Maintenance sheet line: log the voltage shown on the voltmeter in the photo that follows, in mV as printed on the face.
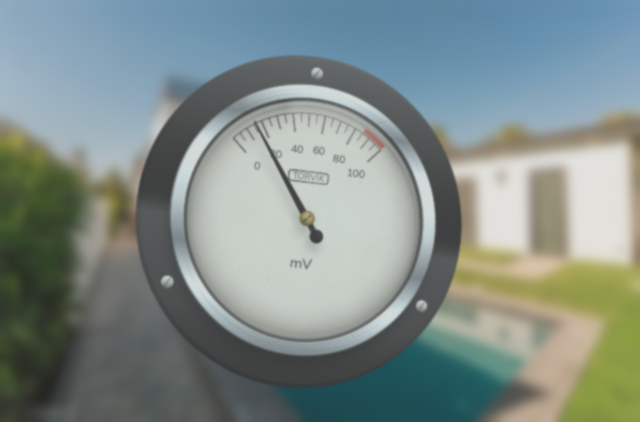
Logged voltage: 15 mV
